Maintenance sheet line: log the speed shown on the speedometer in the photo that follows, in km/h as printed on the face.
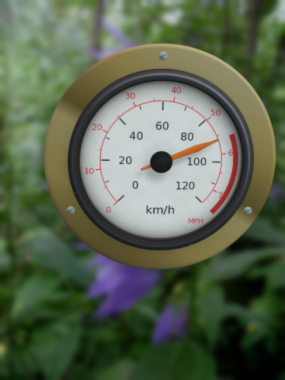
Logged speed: 90 km/h
